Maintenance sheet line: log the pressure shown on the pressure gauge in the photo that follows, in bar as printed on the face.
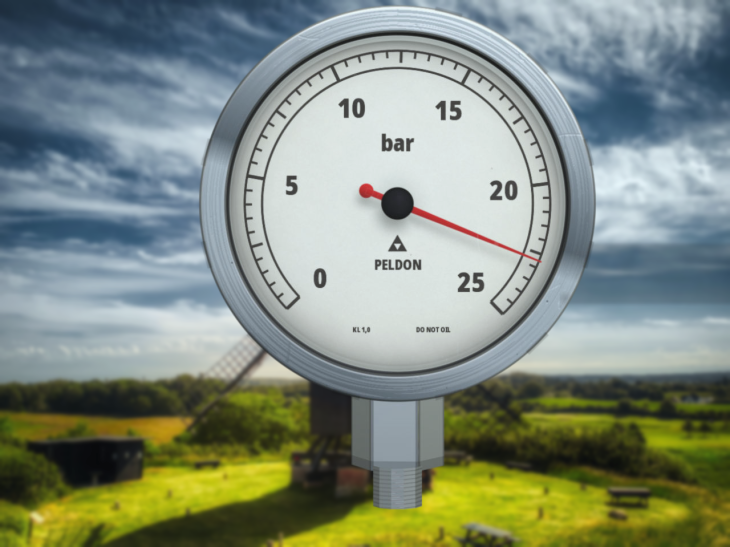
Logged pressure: 22.75 bar
